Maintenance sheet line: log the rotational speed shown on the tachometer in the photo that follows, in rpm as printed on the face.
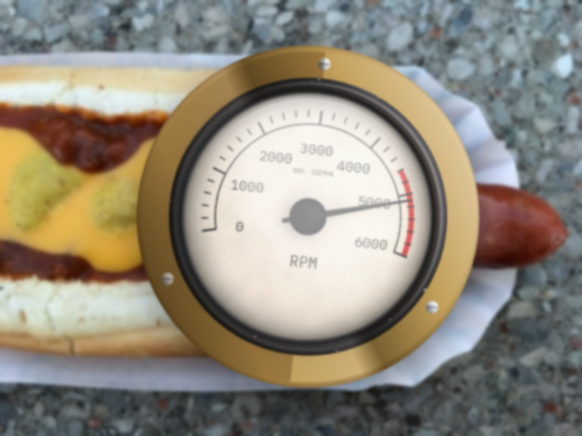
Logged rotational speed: 5100 rpm
